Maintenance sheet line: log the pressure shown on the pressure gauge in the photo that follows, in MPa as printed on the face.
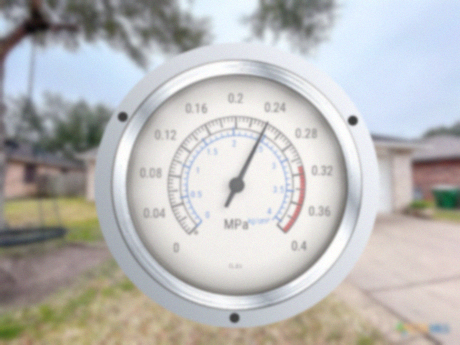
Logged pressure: 0.24 MPa
